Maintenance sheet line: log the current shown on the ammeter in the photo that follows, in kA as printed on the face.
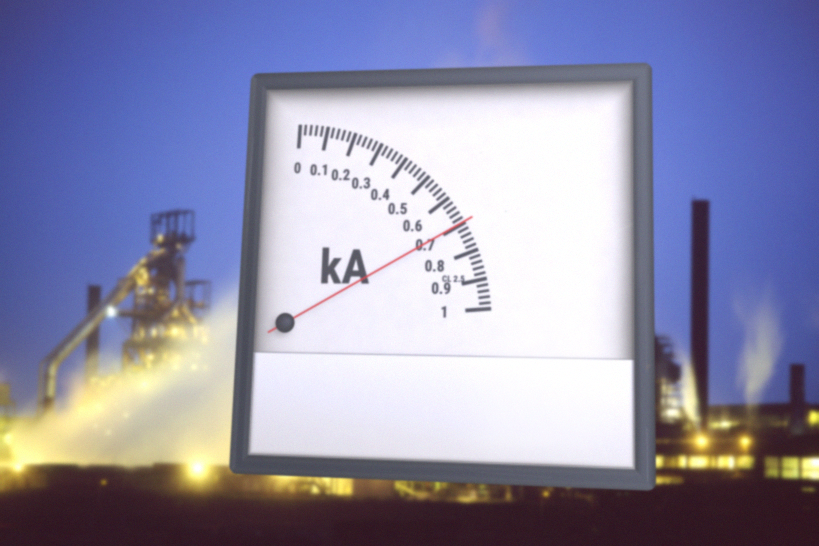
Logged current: 0.7 kA
